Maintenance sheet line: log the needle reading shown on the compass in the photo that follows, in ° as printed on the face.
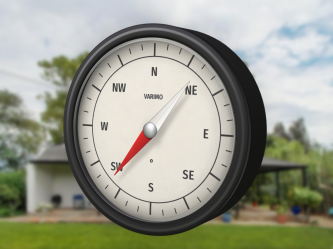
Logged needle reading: 220 °
